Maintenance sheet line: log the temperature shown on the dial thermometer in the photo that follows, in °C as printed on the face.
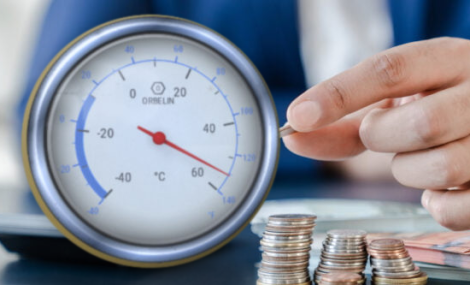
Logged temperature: 55 °C
